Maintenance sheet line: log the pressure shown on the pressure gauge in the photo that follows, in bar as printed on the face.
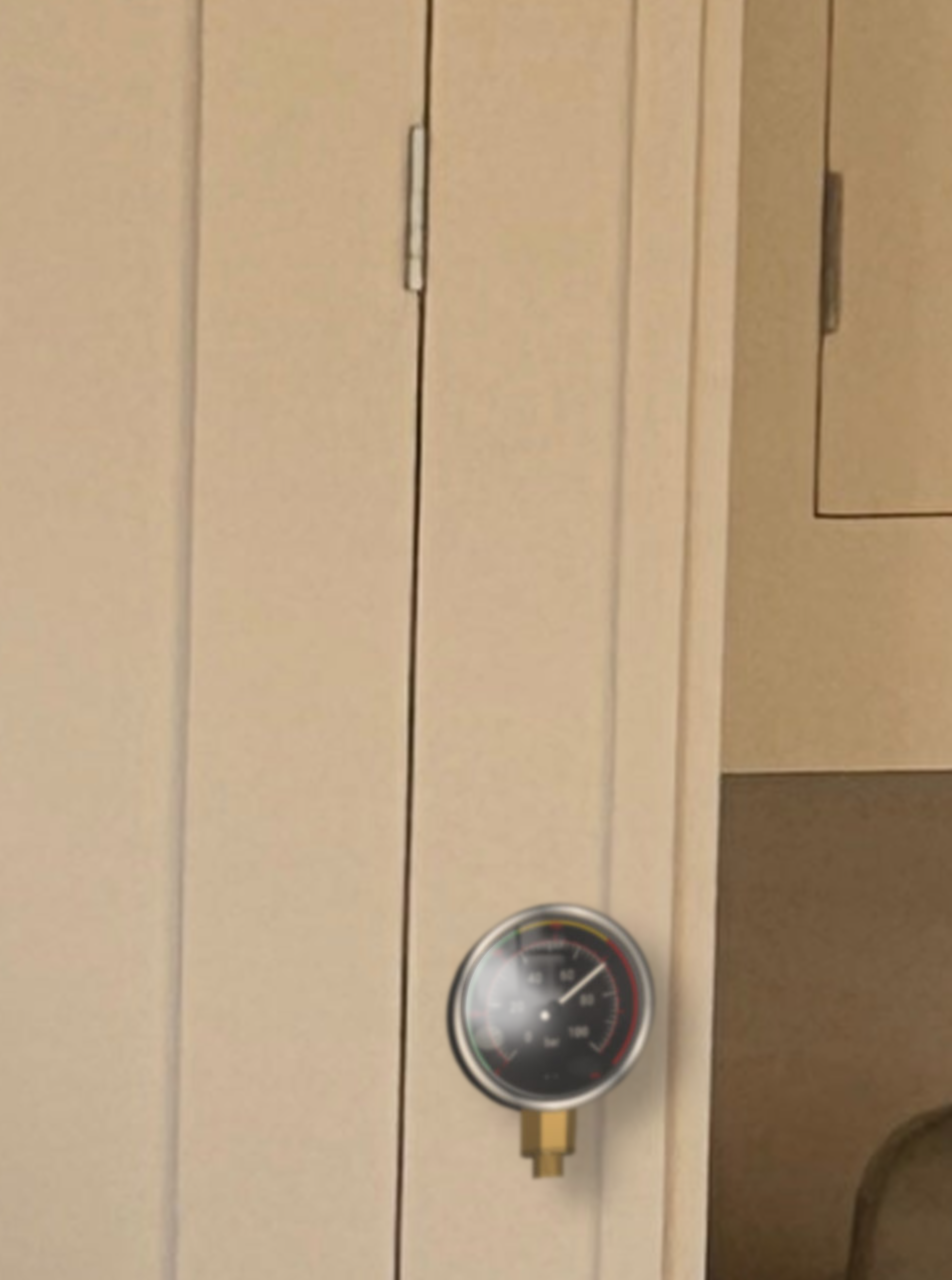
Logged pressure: 70 bar
